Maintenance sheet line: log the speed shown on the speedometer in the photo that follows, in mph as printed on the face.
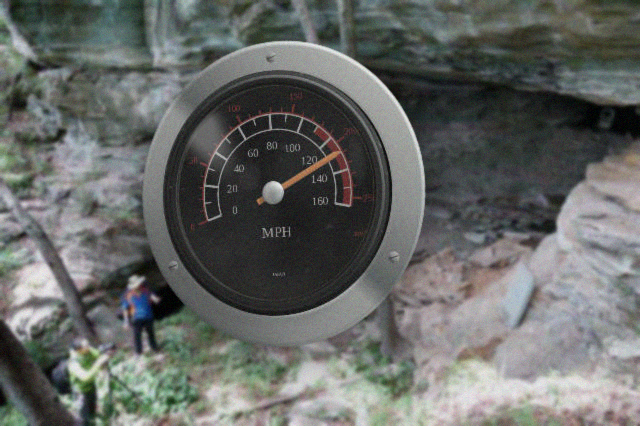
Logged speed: 130 mph
